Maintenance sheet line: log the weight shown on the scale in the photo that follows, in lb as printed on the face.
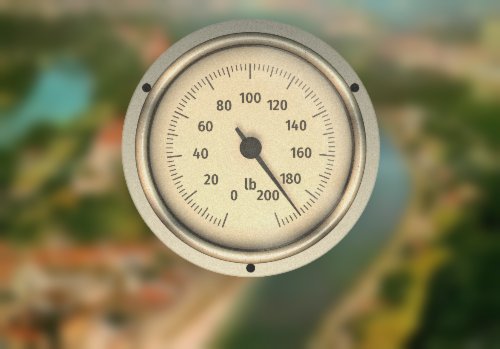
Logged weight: 190 lb
